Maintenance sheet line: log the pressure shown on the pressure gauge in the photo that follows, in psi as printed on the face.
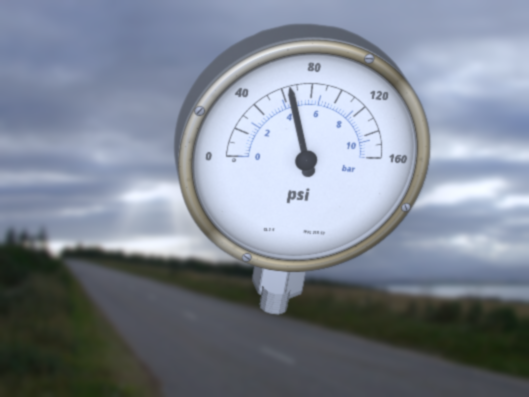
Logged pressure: 65 psi
